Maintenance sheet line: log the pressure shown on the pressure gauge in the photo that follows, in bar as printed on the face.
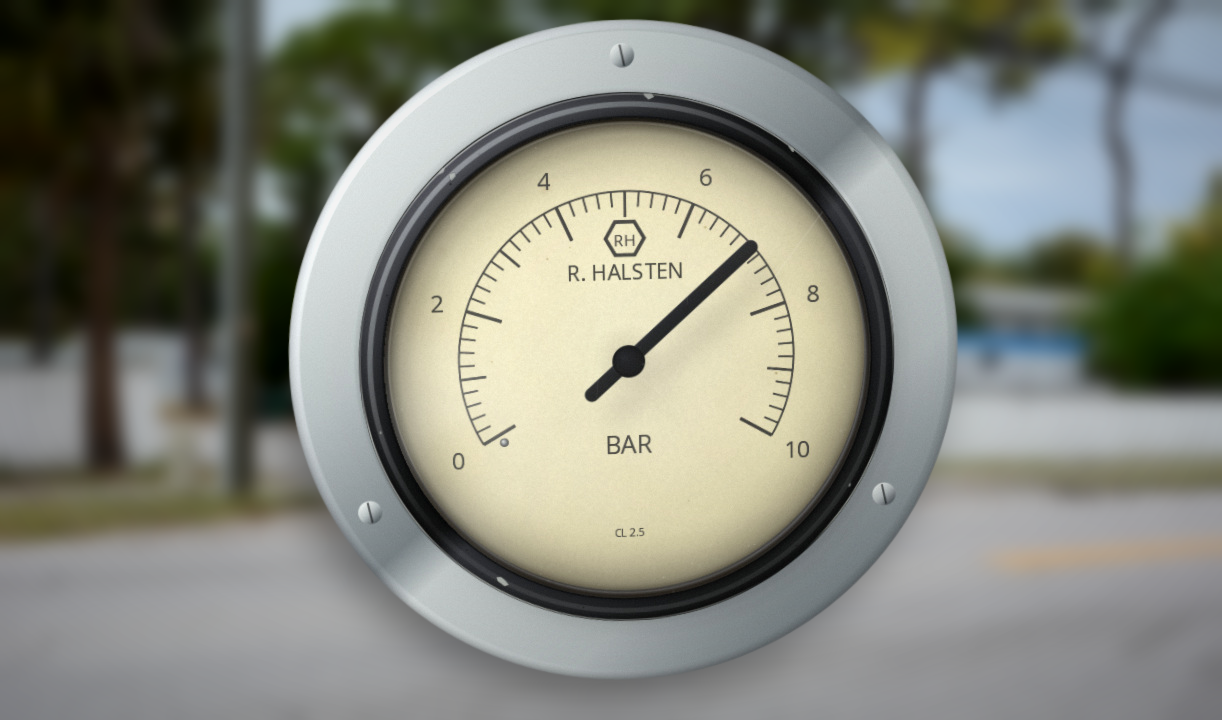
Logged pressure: 7 bar
